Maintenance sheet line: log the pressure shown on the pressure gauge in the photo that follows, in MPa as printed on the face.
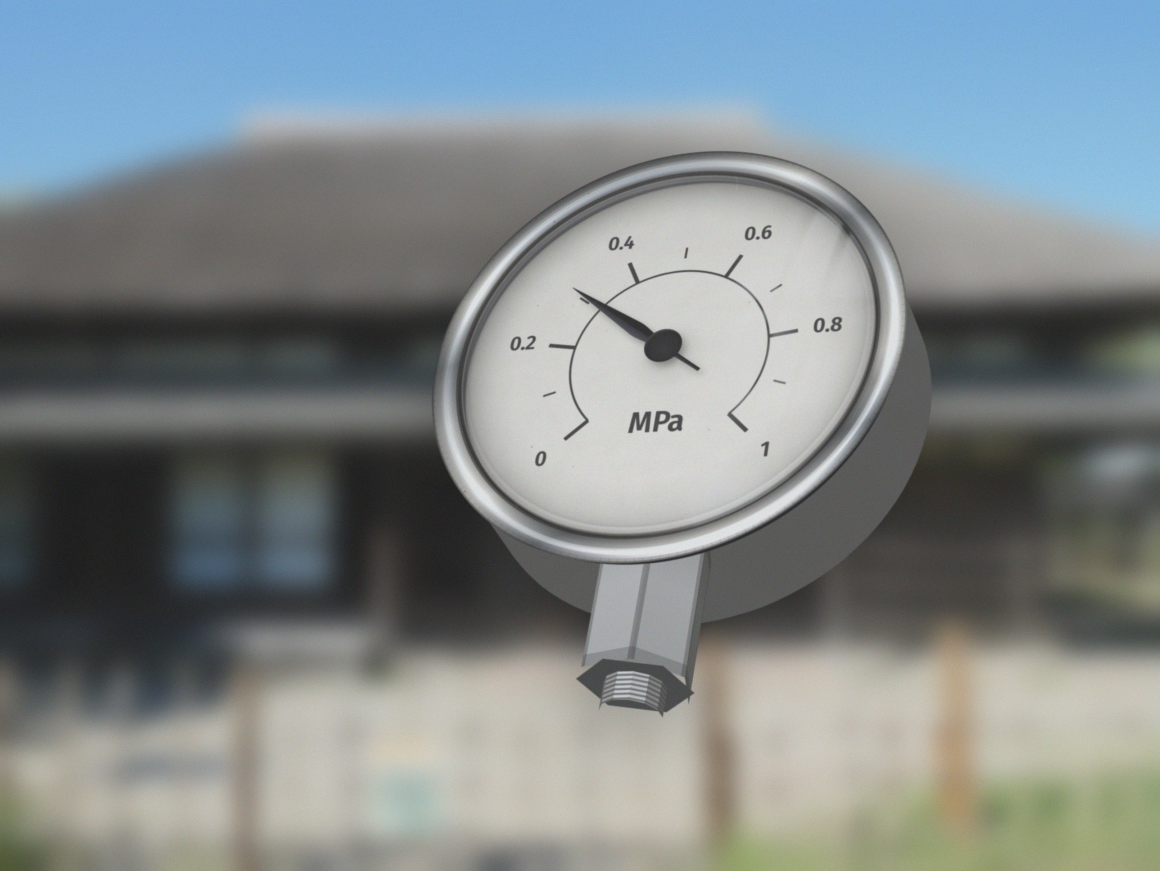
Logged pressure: 0.3 MPa
